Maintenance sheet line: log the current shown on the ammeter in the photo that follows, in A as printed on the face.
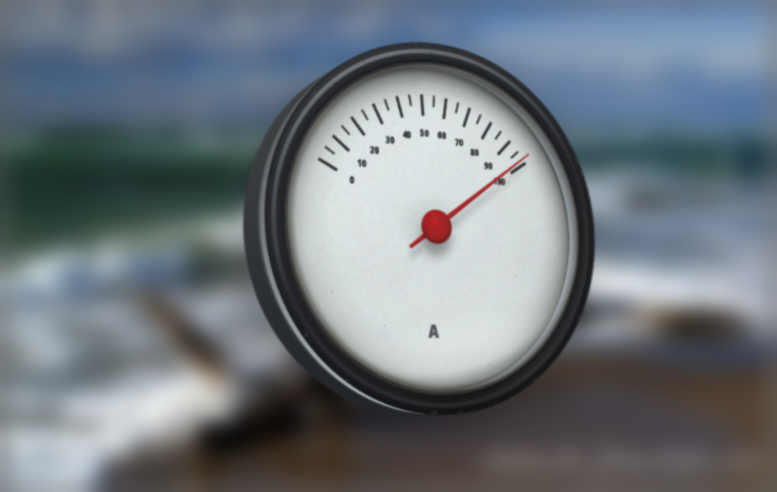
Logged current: 97.5 A
